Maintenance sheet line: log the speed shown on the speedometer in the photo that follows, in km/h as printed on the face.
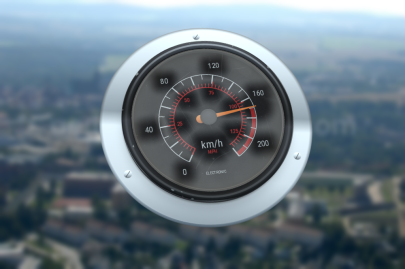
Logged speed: 170 km/h
